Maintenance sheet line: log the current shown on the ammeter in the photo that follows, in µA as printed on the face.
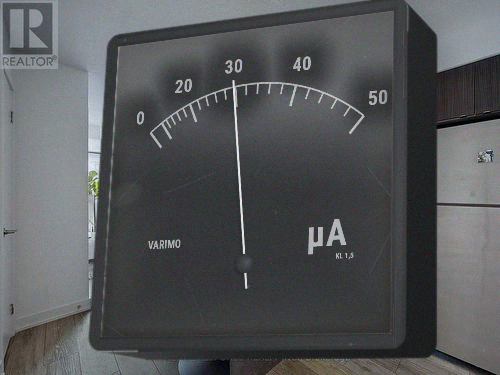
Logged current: 30 µA
